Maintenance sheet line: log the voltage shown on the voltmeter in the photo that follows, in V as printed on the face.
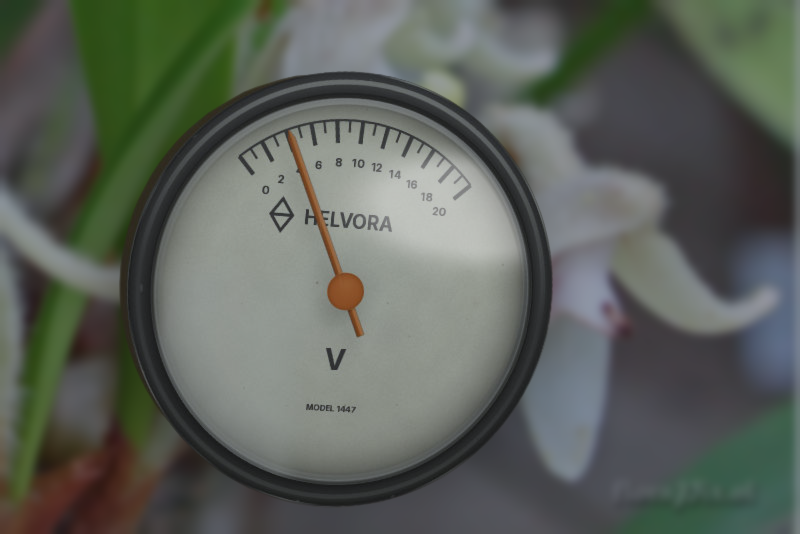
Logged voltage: 4 V
